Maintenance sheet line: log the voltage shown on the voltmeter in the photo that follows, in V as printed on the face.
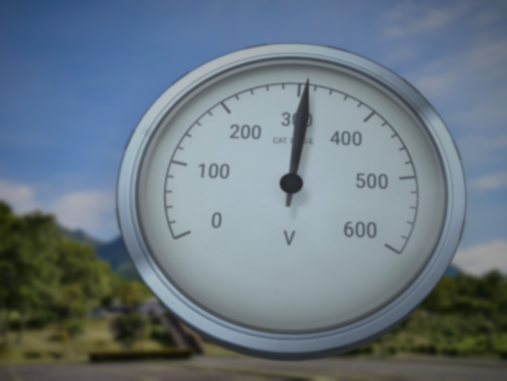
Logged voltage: 310 V
